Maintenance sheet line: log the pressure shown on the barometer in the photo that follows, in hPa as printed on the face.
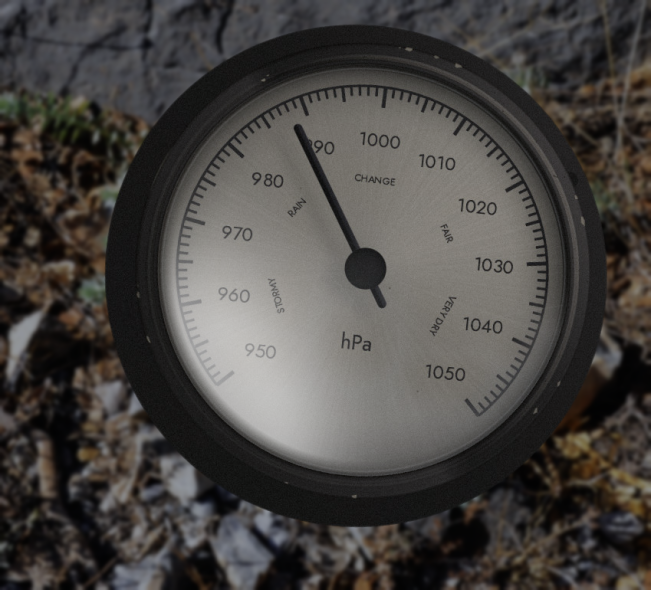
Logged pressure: 988 hPa
